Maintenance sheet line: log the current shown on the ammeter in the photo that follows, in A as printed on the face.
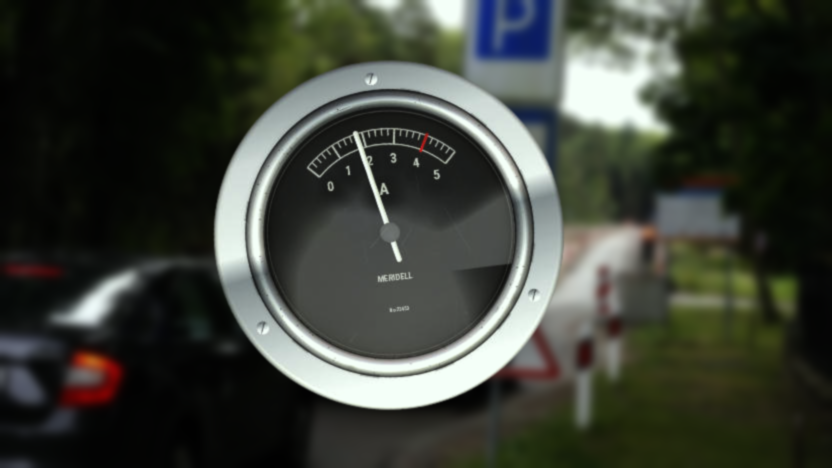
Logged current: 1.8 A
